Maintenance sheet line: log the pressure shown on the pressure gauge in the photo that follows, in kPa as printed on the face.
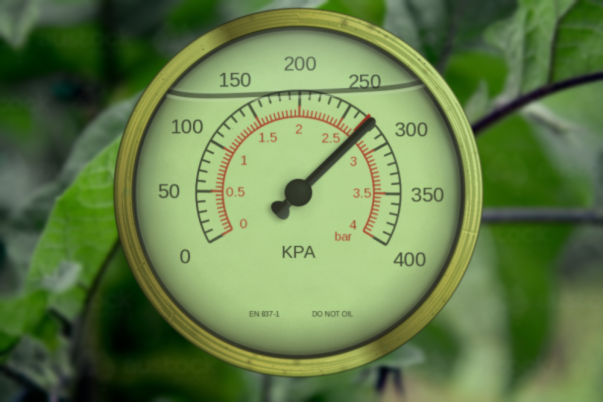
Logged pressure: 275 kPa
